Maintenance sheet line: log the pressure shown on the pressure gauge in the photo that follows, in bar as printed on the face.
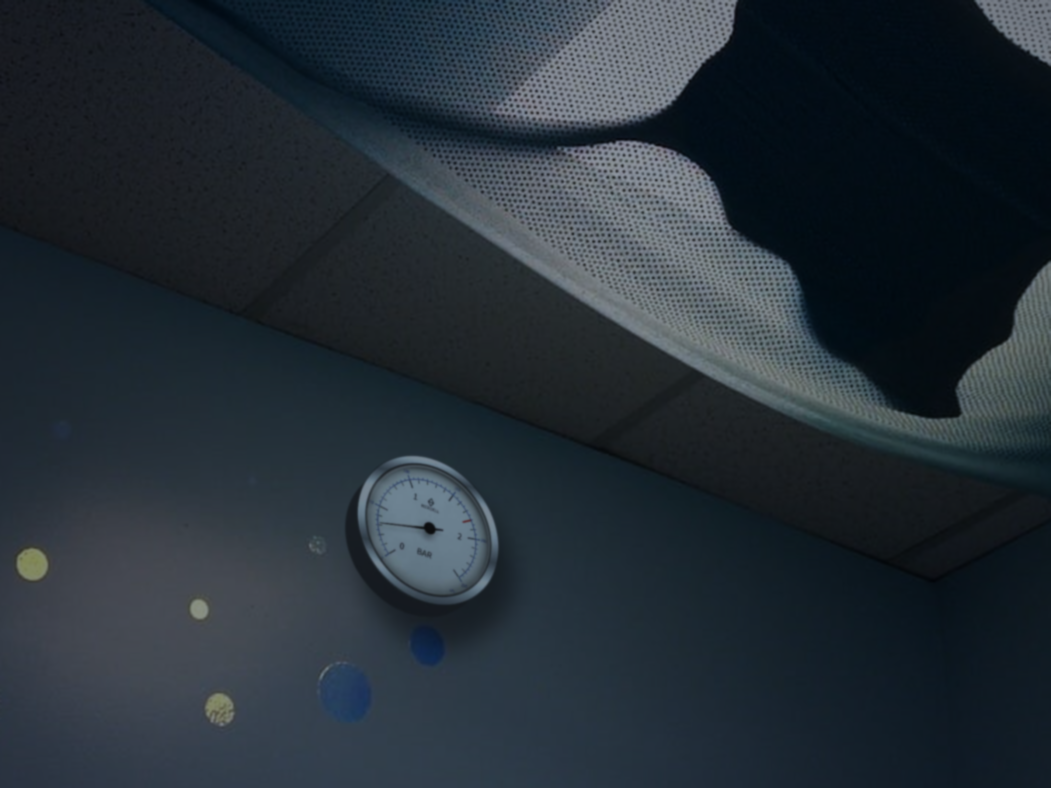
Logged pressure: 0.3 bar
